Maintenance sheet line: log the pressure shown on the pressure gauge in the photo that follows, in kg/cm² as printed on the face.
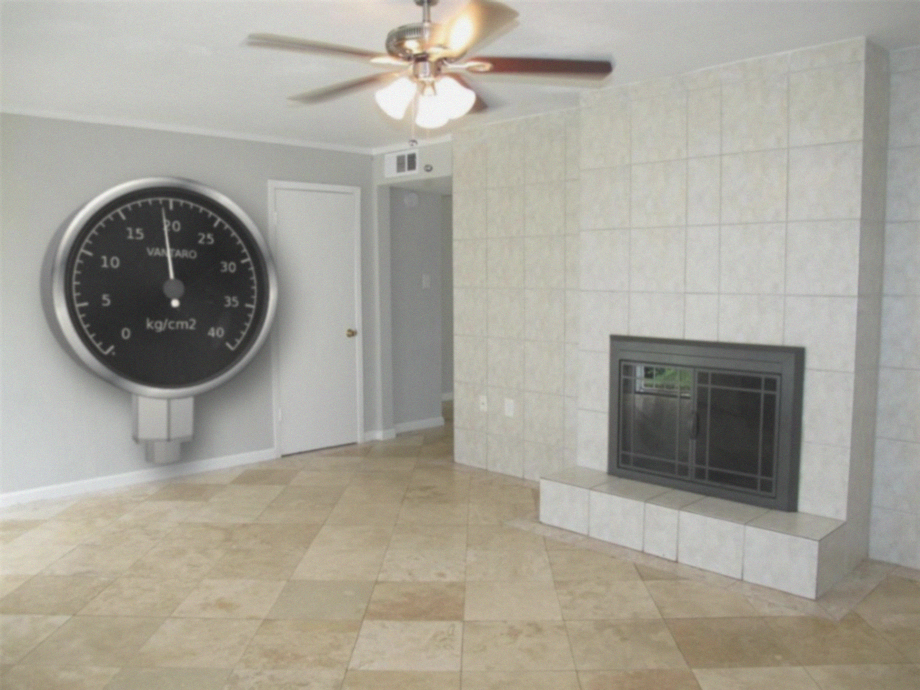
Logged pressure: 19 kg/cm²
